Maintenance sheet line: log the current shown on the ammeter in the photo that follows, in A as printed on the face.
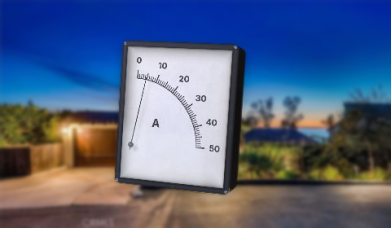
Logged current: 5 A
